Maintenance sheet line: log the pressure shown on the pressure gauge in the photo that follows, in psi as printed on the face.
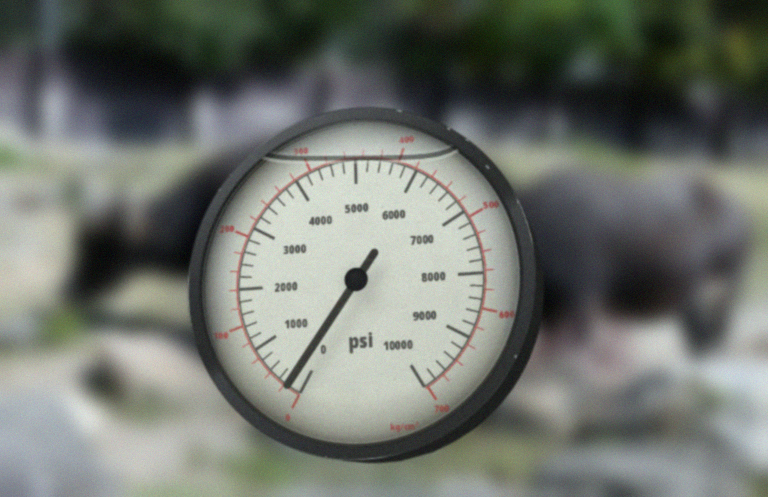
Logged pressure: 200 psi
